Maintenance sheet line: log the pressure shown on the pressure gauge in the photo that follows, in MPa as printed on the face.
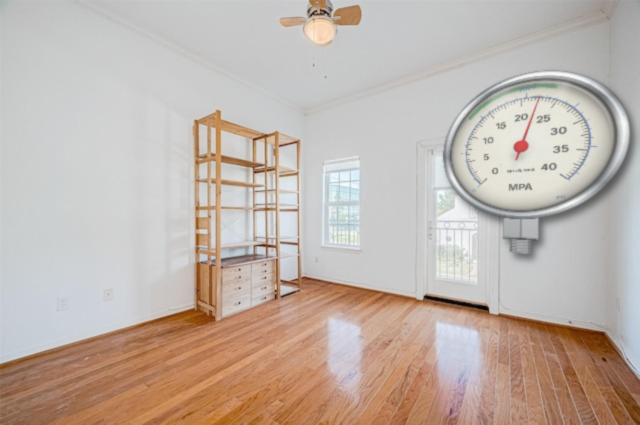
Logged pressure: 22.5 MPa
